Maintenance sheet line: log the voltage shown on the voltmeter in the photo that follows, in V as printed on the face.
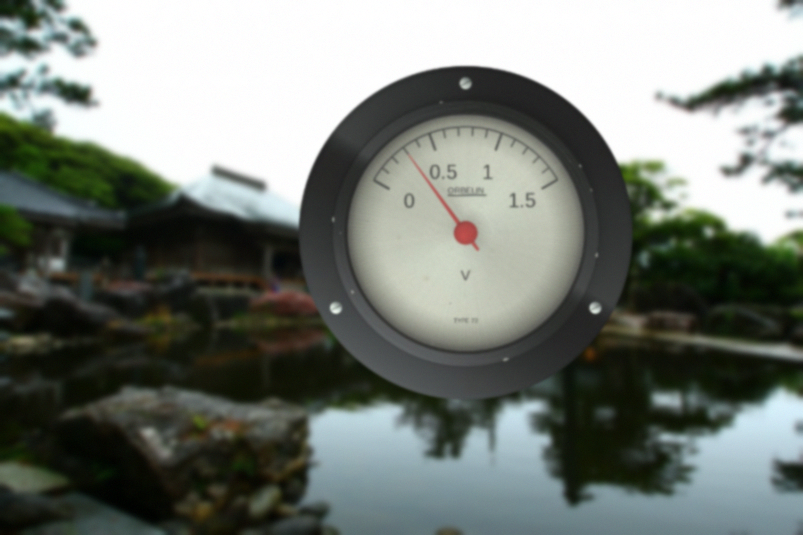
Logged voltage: 0.3 V
